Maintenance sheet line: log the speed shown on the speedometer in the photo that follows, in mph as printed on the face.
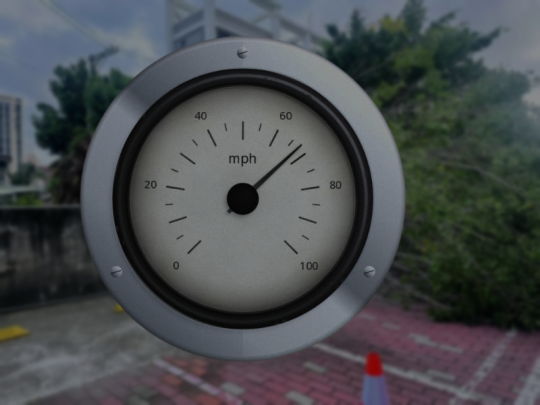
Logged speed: 67.5 mph
